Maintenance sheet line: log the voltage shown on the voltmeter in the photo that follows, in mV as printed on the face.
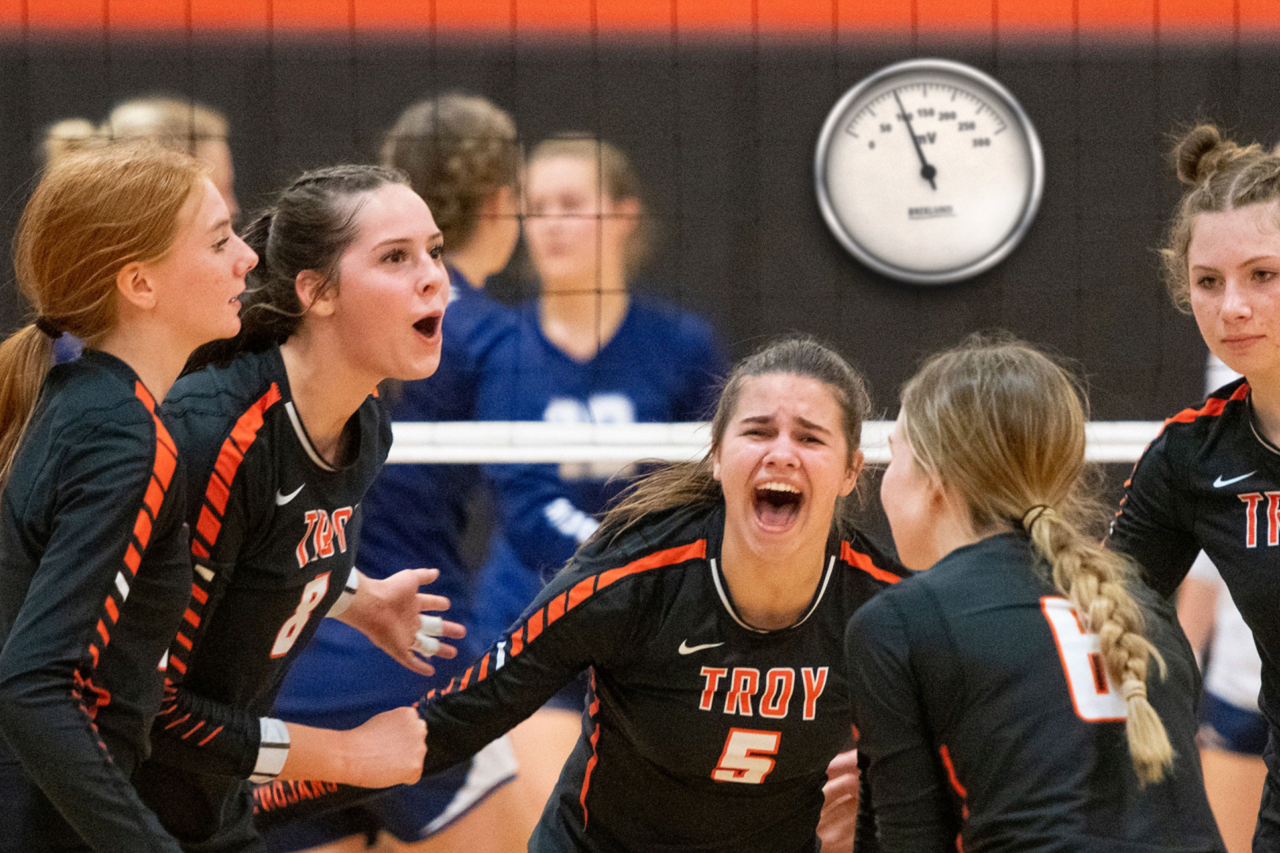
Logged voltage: 100 mV
